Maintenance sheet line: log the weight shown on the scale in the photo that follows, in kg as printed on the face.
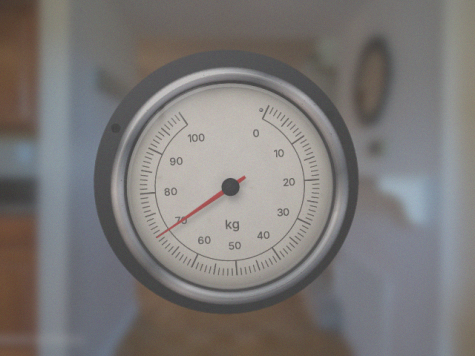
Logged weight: 70 kg
